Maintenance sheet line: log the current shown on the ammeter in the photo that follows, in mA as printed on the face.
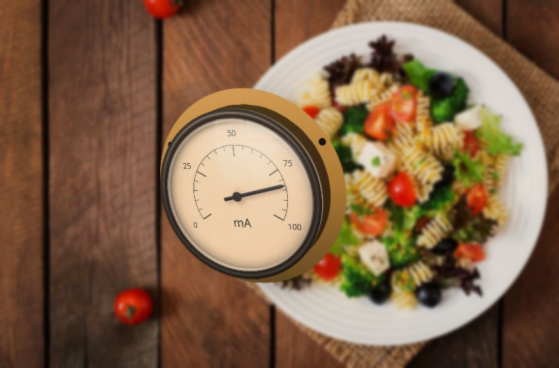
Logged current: 82.5 mA
